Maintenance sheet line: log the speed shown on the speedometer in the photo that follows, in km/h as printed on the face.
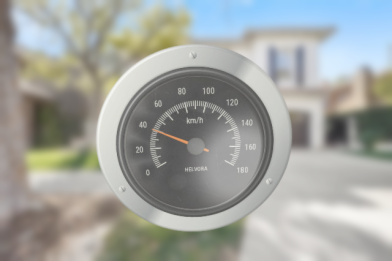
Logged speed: 40 km/h
